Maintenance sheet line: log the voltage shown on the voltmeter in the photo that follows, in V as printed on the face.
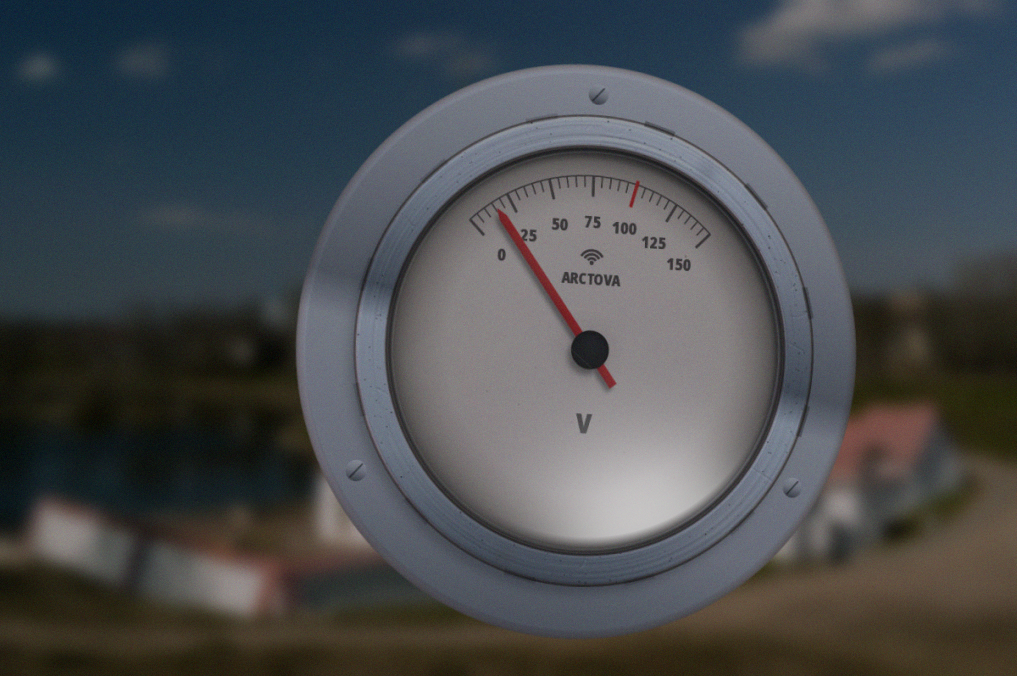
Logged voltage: 15 V
